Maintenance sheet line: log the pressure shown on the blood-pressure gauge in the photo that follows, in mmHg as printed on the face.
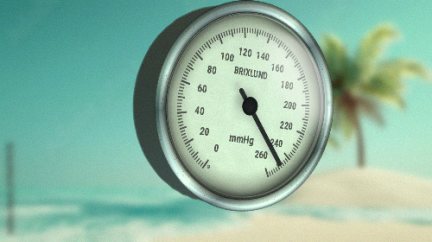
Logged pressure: 250 mmHg
